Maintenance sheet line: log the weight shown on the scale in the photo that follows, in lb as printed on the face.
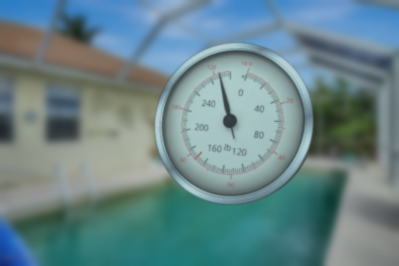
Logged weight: 270 lb
